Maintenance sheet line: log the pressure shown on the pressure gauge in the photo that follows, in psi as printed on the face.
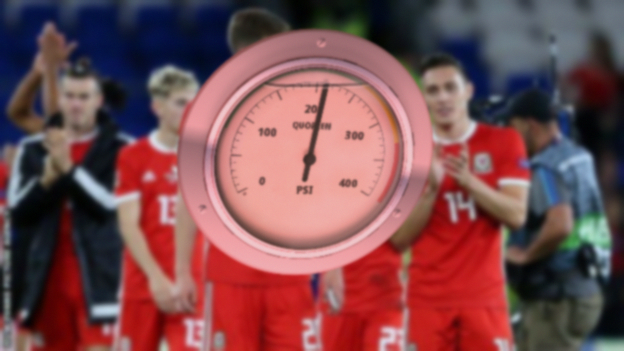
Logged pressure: 210 psi
